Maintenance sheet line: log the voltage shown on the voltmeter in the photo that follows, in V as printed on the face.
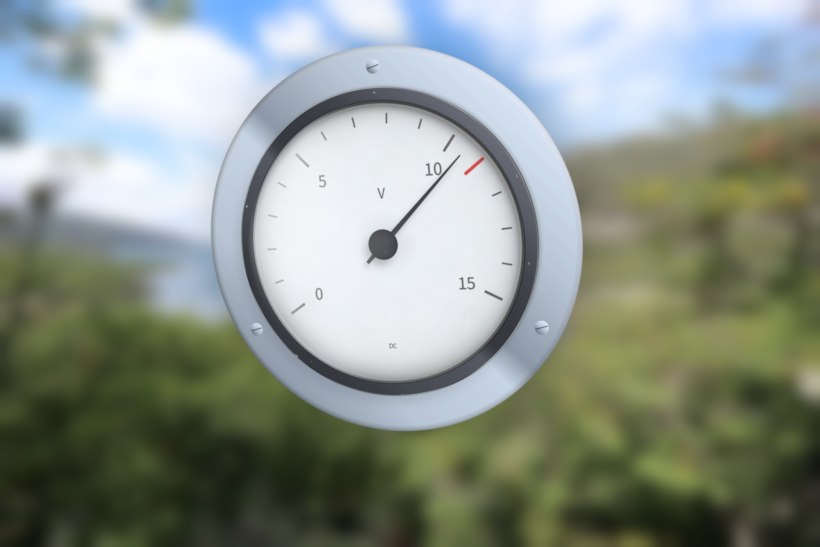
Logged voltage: 10.5 V
